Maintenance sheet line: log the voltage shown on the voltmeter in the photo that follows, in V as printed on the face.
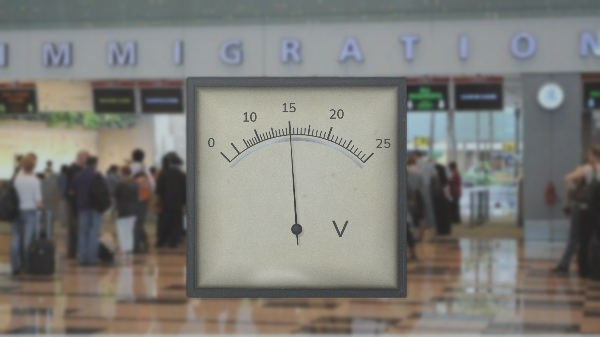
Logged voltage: 15 V
